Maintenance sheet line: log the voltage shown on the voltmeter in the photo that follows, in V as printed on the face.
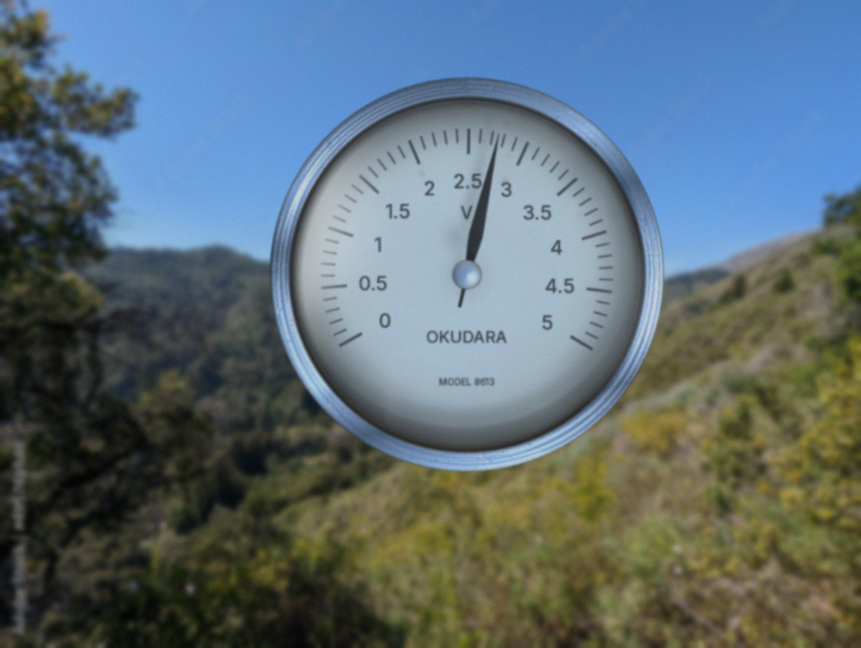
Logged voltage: 2.75 V
